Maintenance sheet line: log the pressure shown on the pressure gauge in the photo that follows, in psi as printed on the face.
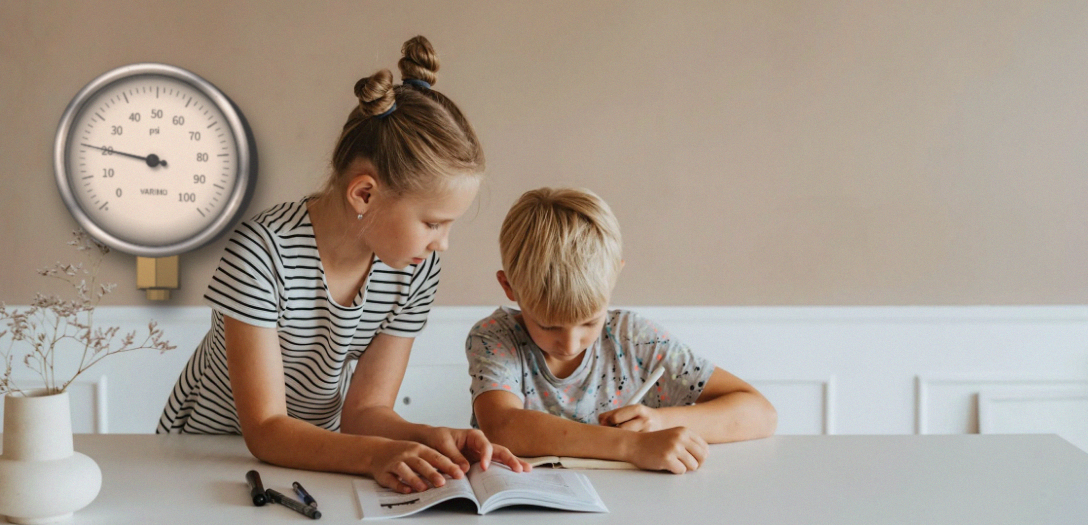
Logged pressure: 20 psi
